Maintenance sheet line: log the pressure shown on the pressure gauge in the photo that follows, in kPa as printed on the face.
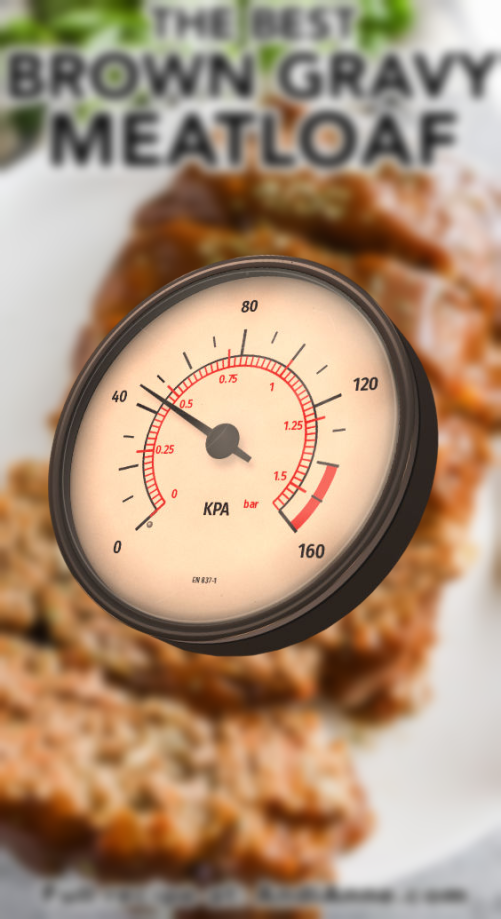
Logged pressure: 45 kPa
